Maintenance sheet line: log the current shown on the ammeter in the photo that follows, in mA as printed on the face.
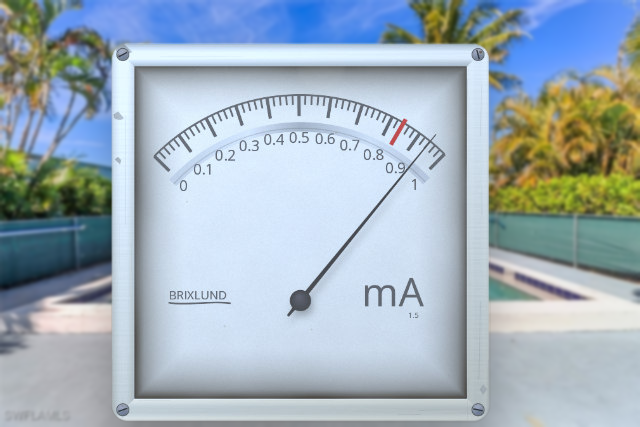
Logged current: 0.94 mA
